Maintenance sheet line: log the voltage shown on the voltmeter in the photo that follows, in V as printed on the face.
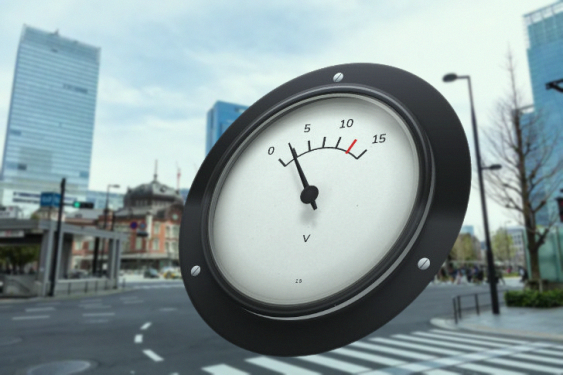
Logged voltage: 2.5 V
